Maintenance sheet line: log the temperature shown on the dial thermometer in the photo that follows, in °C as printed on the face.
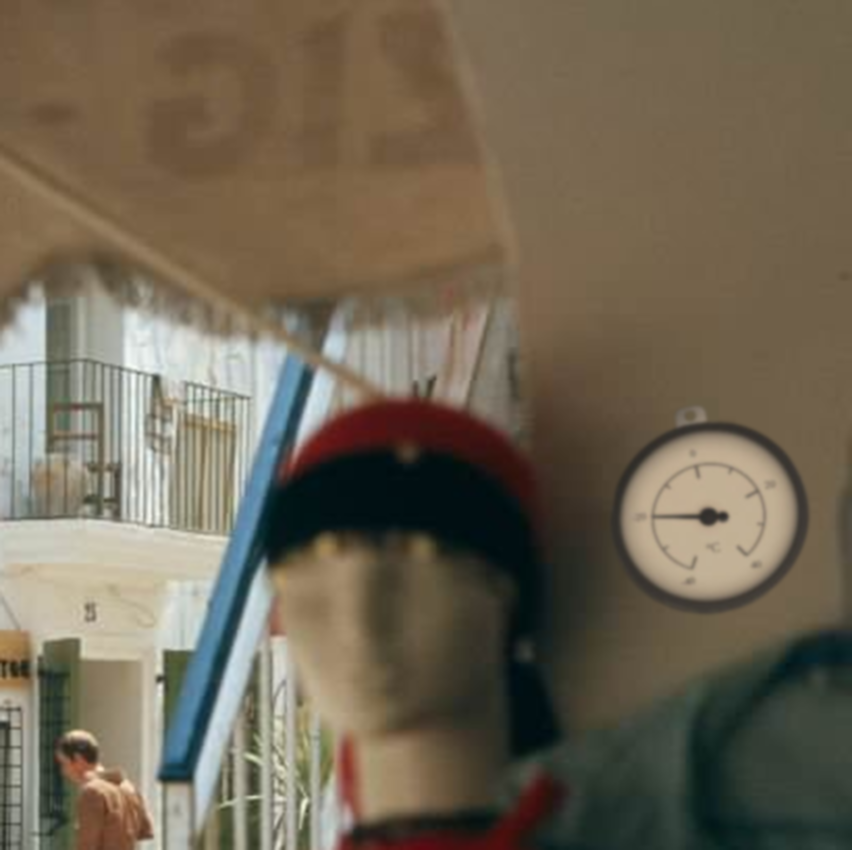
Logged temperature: -20 °C
